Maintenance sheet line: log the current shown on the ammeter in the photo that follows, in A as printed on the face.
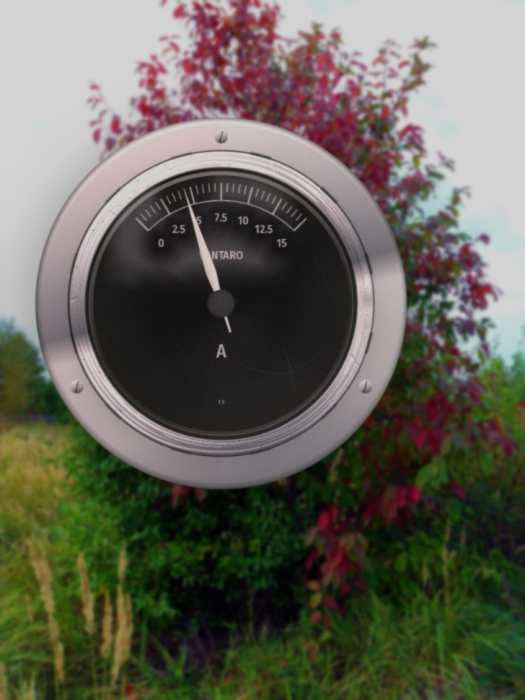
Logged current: 4.5 A
